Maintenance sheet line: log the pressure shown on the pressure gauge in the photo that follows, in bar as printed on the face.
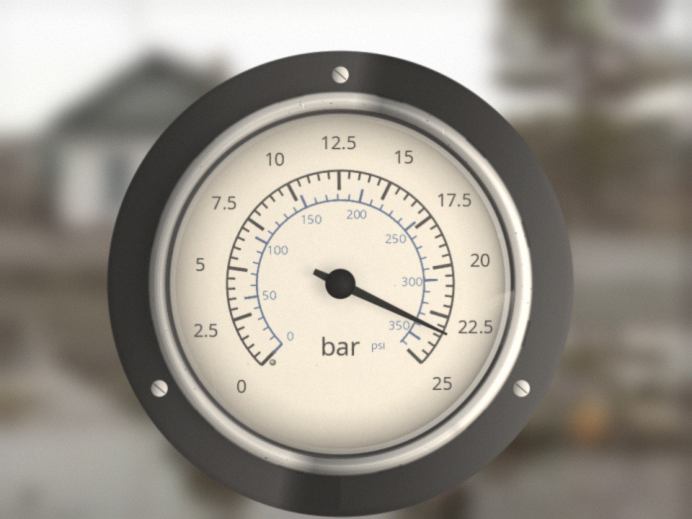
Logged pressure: 23.25 bar
